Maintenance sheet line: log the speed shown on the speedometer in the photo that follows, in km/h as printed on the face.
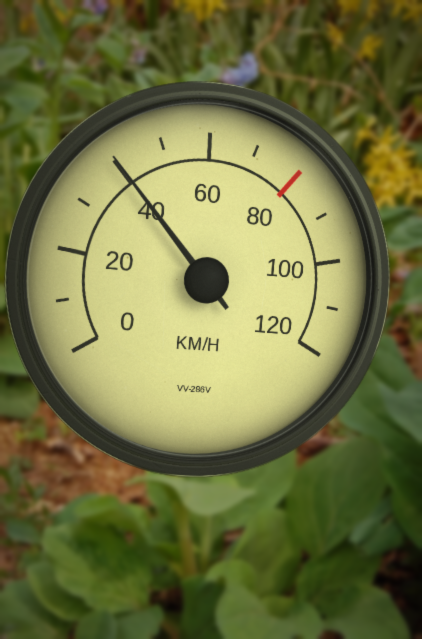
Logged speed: 40 km/h
